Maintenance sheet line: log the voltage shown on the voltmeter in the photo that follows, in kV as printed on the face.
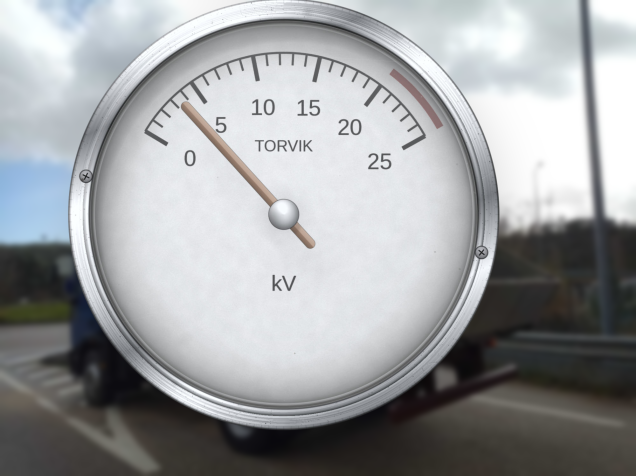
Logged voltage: 3.5 kV
